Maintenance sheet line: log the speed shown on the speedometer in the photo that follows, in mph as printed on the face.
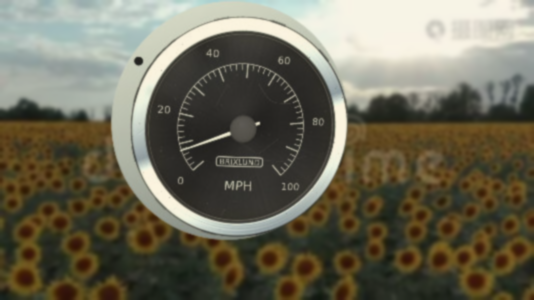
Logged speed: 8 mph
